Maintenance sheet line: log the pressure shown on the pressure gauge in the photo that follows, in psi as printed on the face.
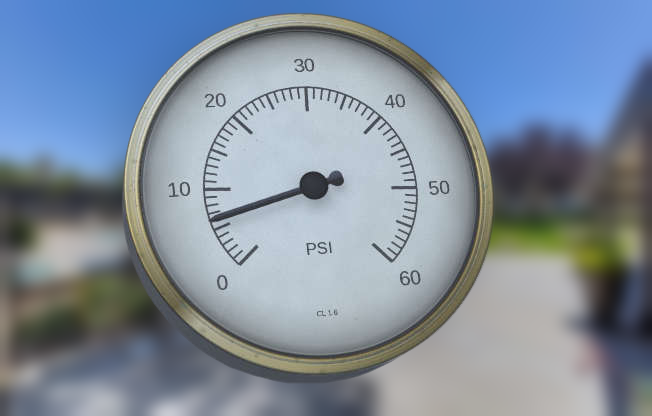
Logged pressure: 6 psi
